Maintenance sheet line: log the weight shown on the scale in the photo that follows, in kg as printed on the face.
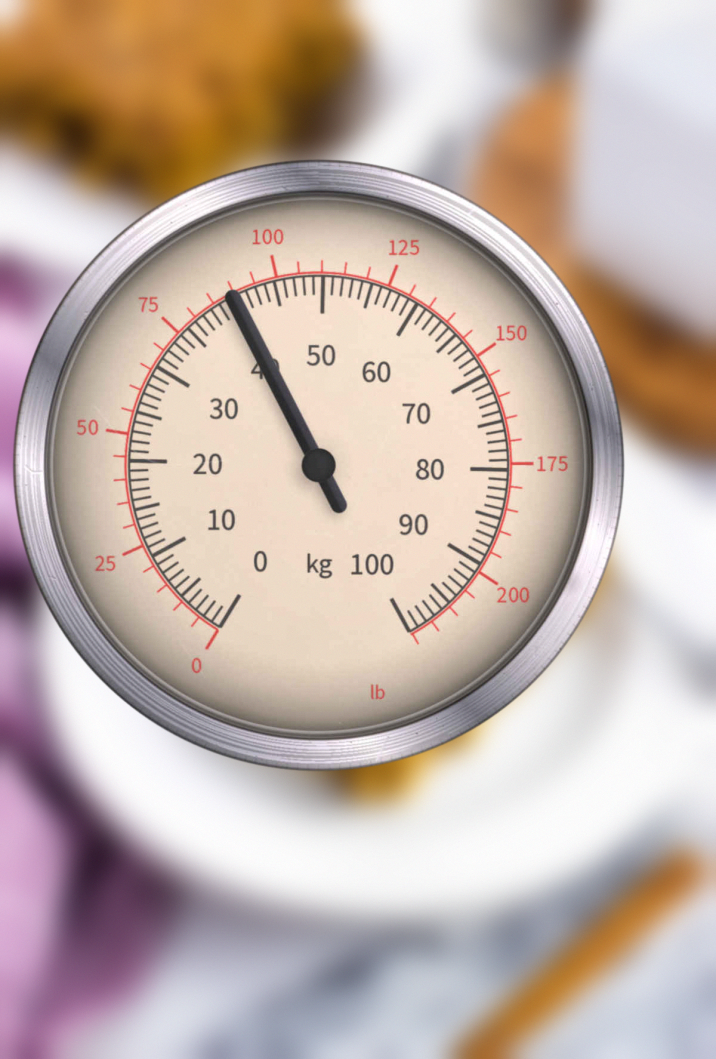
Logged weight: 40.5 kg
